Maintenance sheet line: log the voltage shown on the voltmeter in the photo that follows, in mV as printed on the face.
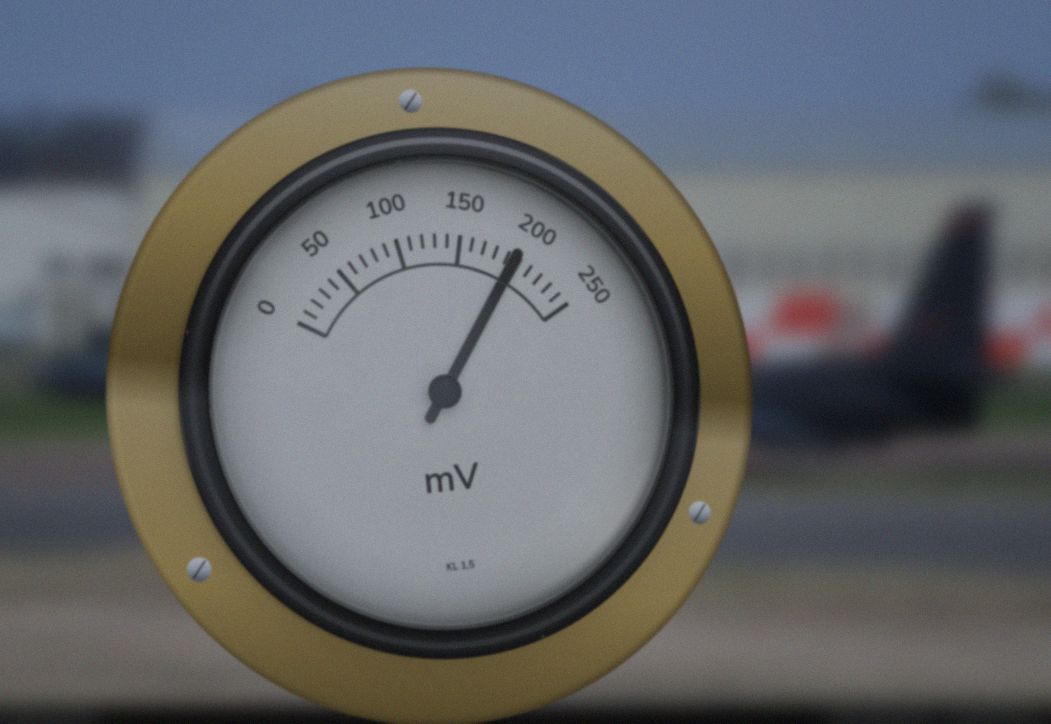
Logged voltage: 195 mV
